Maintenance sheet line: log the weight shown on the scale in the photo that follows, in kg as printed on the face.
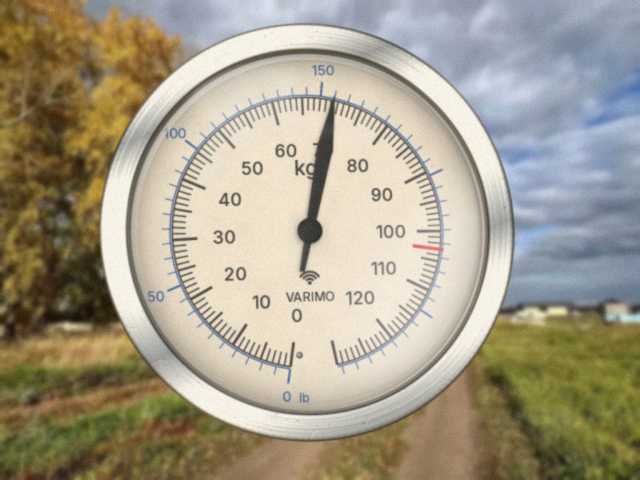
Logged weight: 70 kg
